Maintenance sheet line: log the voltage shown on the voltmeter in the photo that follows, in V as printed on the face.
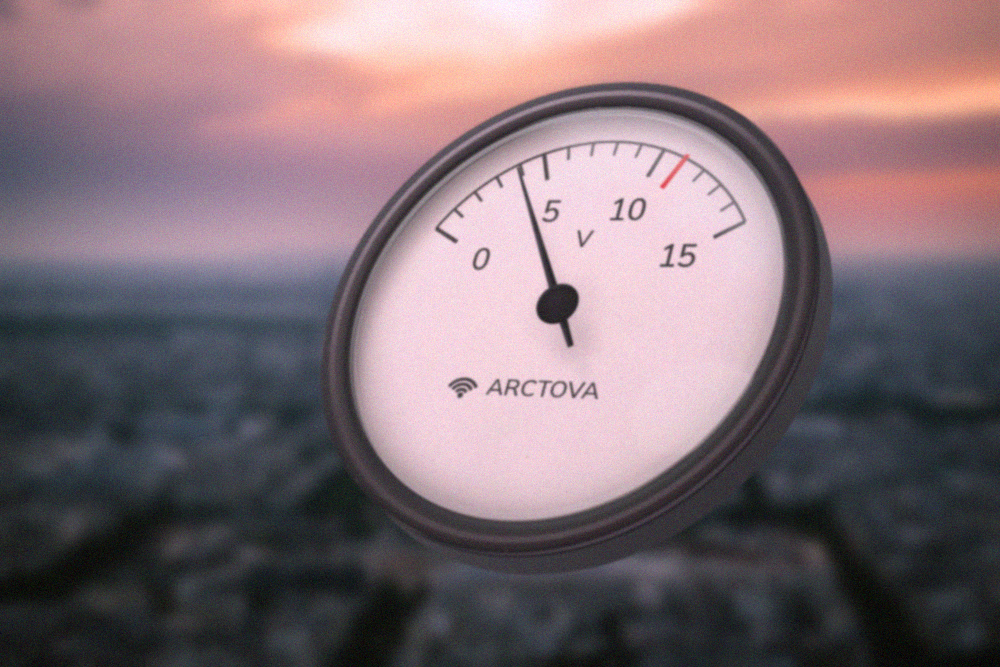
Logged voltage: 4 V
